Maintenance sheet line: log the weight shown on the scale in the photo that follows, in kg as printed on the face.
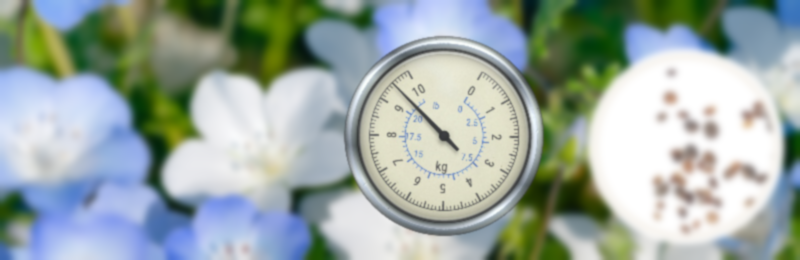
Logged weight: 9.5 kg
